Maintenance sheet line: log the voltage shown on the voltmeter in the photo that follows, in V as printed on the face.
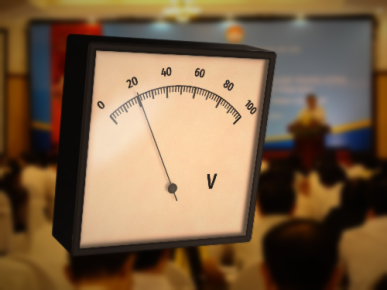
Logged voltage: 20 V
